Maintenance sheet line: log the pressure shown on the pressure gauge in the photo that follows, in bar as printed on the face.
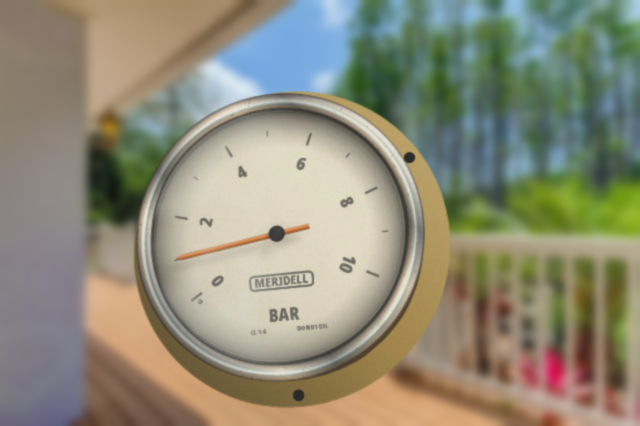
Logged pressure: 1 bar
